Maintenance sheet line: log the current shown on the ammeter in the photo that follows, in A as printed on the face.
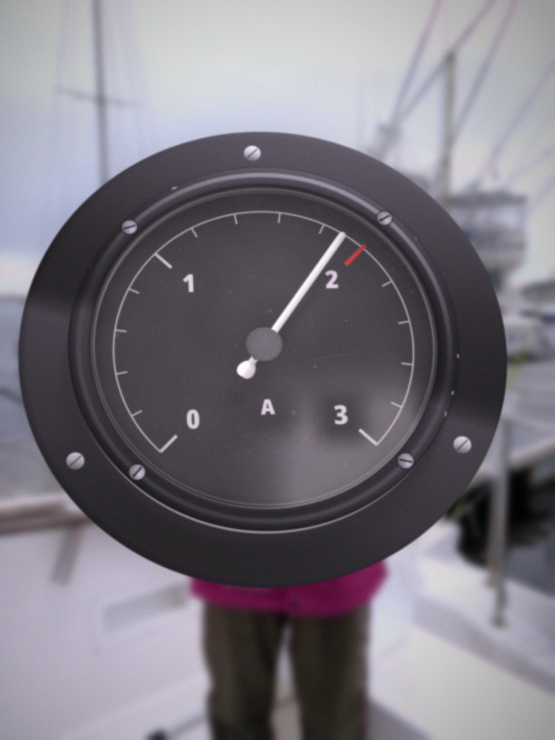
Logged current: 1.9 A
